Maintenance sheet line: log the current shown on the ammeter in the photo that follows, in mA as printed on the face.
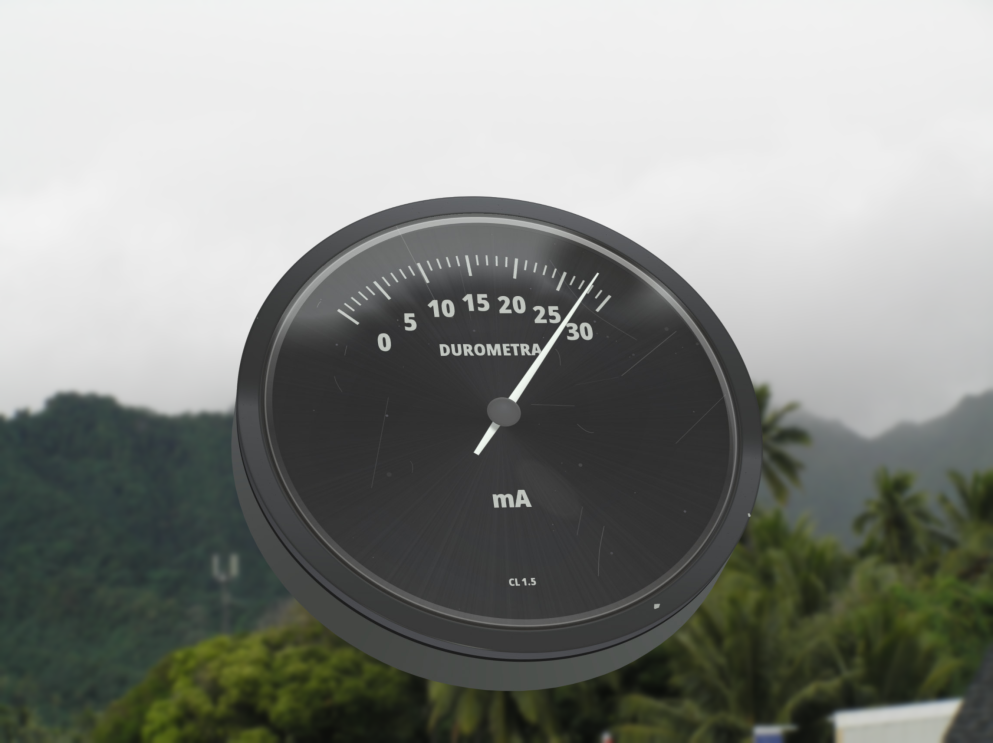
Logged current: 28 mA
